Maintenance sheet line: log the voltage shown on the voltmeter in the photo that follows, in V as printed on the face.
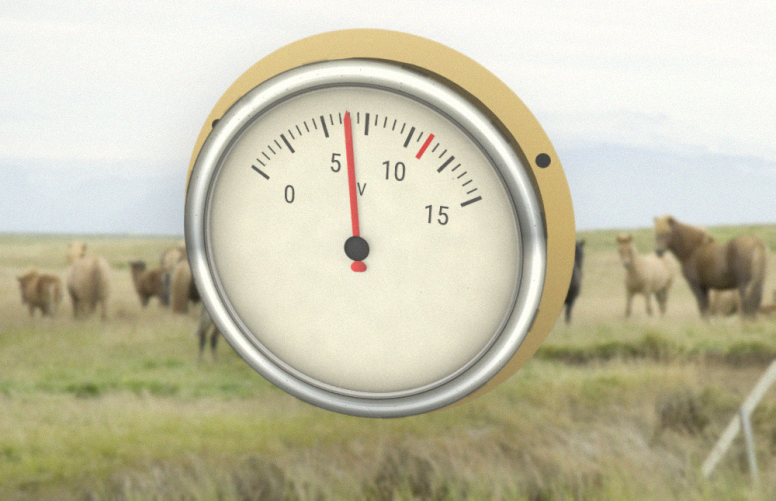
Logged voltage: 6.5 V
